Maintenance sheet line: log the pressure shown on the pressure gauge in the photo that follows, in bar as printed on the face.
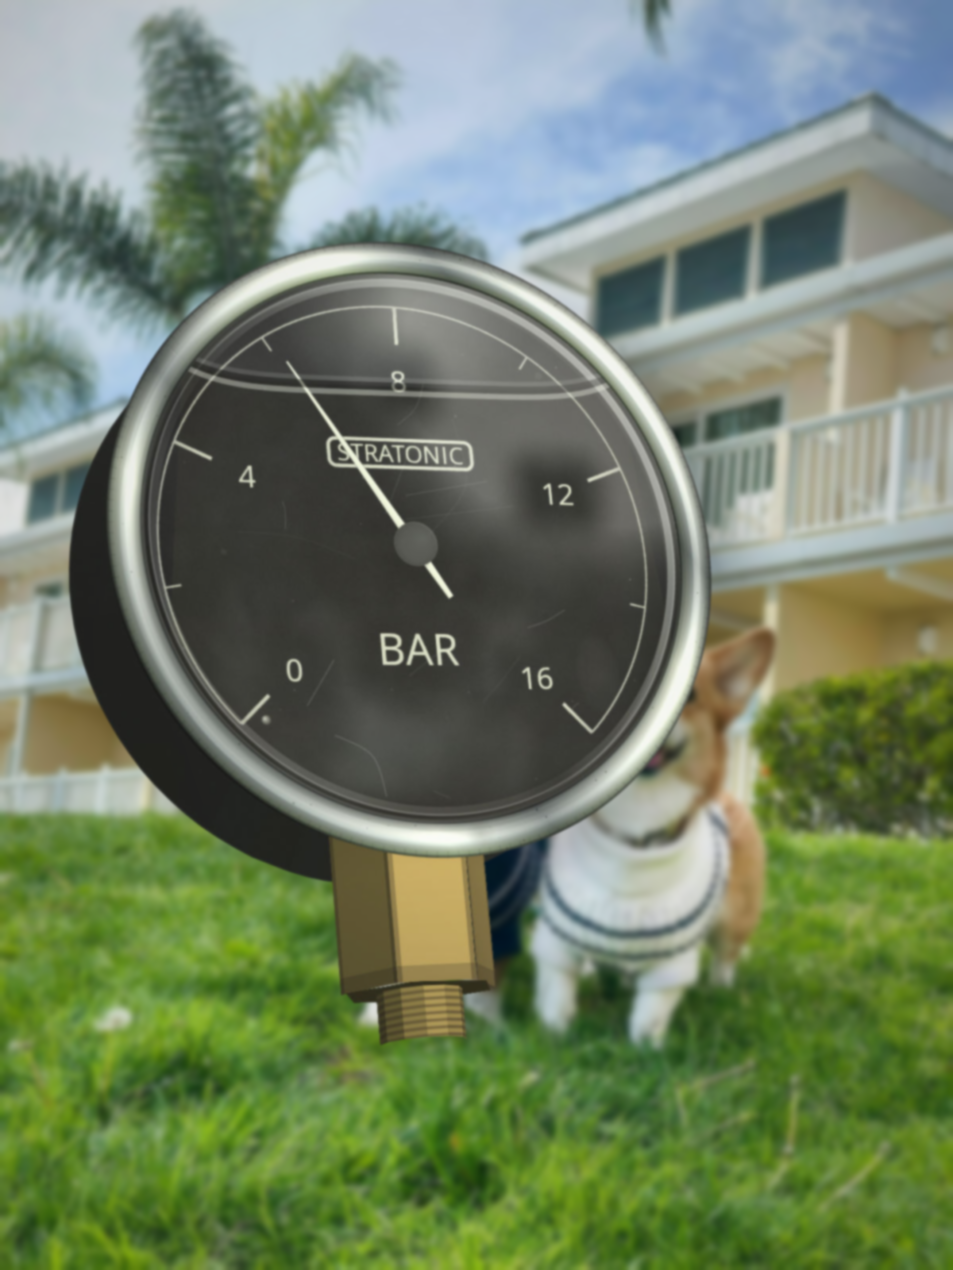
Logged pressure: 6 bar
